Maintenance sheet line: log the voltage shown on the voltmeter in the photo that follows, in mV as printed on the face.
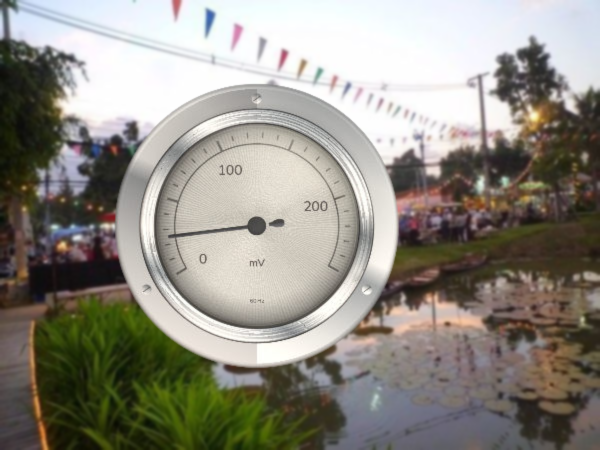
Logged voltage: 25 mV
